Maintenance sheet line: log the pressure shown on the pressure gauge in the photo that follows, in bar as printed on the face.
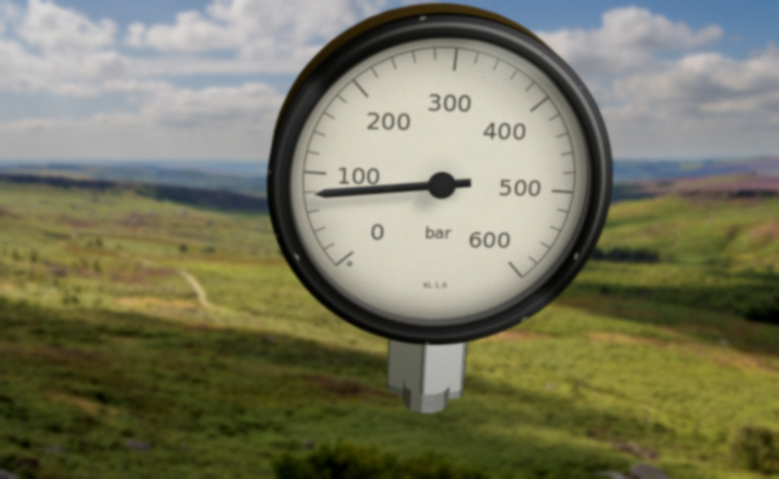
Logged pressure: 80 bar
